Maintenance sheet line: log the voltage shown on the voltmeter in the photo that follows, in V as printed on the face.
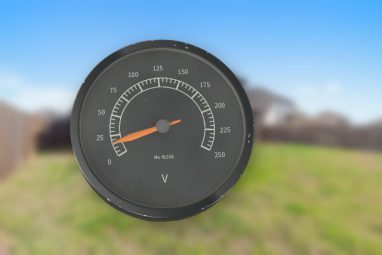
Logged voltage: 15 V
